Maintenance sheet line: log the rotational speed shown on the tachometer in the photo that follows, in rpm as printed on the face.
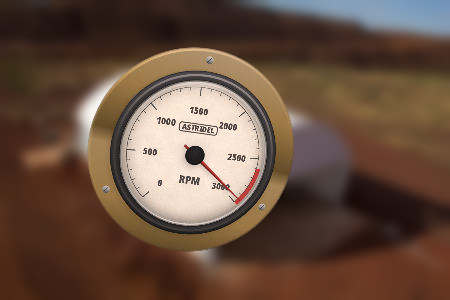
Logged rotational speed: 2950 rpm
